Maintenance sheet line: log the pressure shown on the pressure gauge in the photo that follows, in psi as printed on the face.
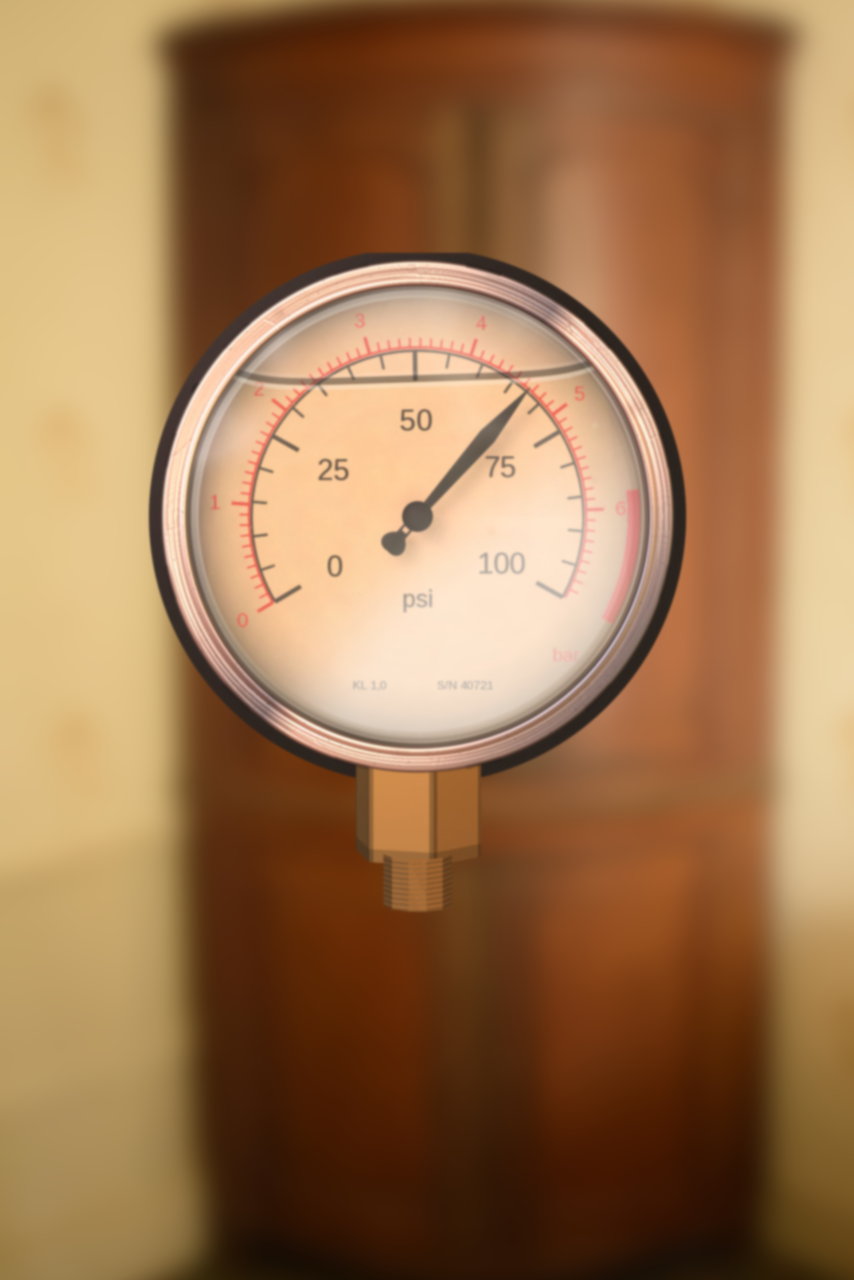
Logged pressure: 67.5 psi
